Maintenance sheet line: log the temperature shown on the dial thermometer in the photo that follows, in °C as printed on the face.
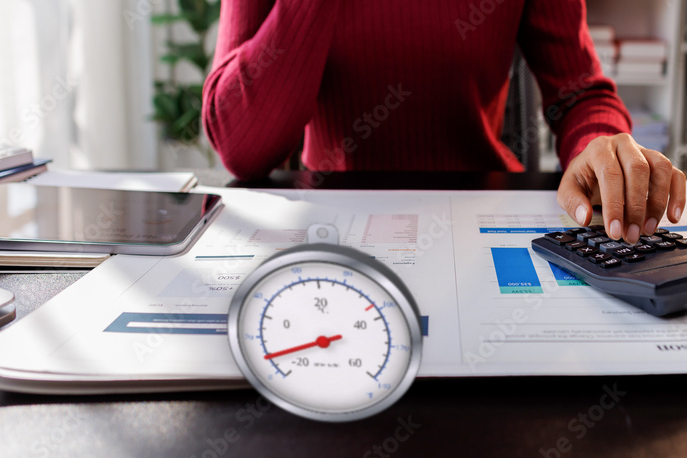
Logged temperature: -12 °C
